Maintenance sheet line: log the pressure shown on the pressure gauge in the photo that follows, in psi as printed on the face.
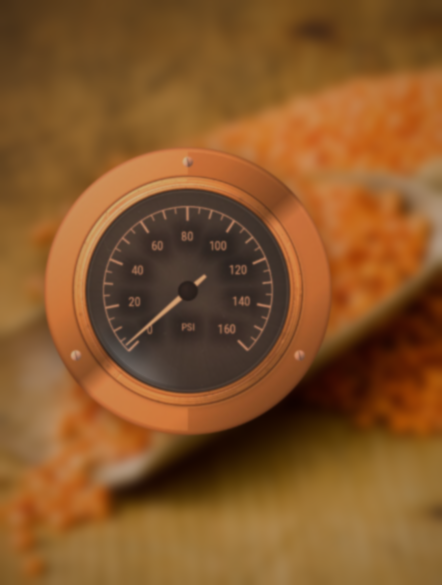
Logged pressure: 2.5 psi
